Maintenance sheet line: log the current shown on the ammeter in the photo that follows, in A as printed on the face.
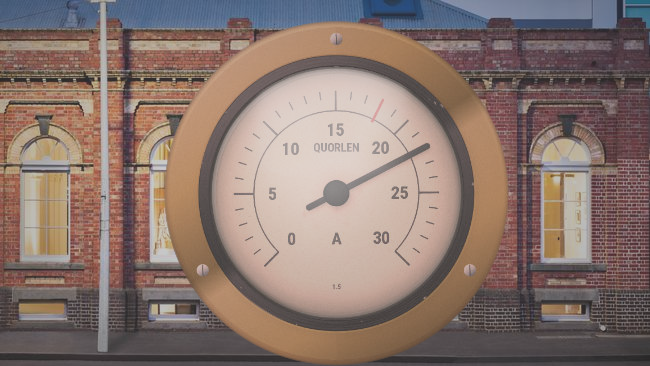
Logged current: 22 A
